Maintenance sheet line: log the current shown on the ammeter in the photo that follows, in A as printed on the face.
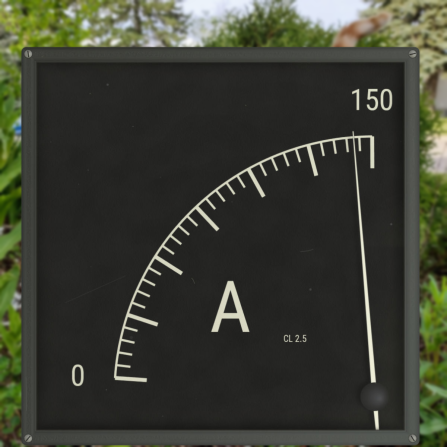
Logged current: 142.5 A
